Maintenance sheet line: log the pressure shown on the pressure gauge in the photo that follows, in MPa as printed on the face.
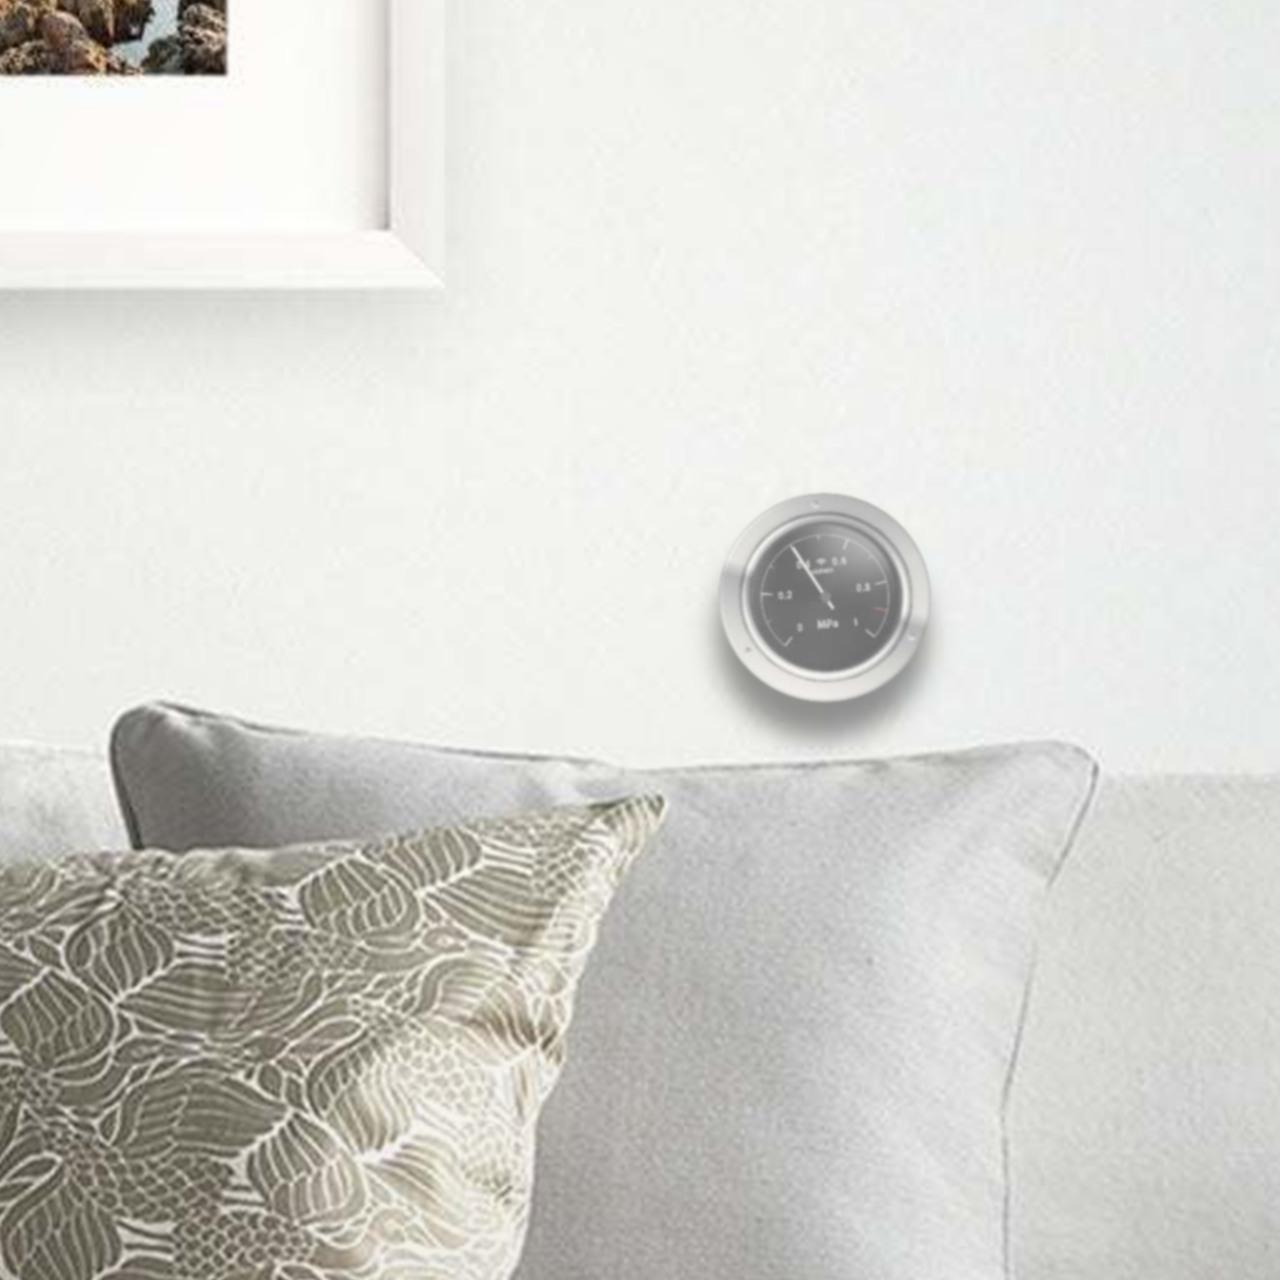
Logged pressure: 0.4 MPa
